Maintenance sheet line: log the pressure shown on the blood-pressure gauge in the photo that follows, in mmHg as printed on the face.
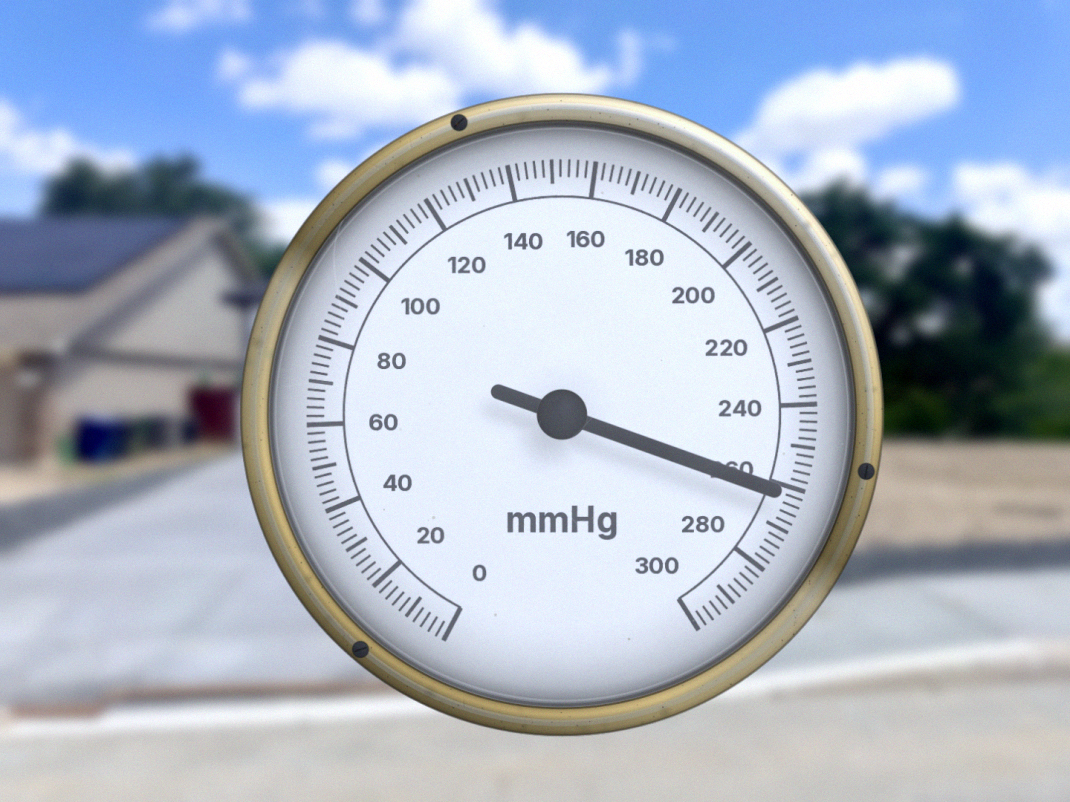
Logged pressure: 262 mmHg
